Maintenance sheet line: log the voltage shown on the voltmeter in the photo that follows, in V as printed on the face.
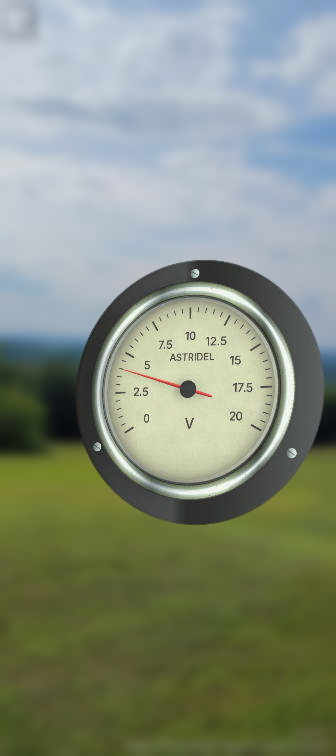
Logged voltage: 4 V
